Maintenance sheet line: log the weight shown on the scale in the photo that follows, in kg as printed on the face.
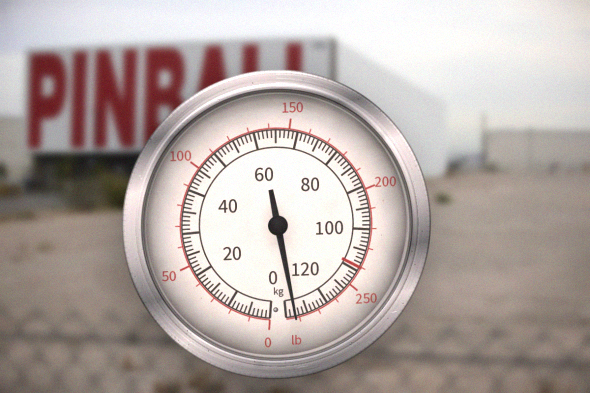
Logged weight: 128 kg
